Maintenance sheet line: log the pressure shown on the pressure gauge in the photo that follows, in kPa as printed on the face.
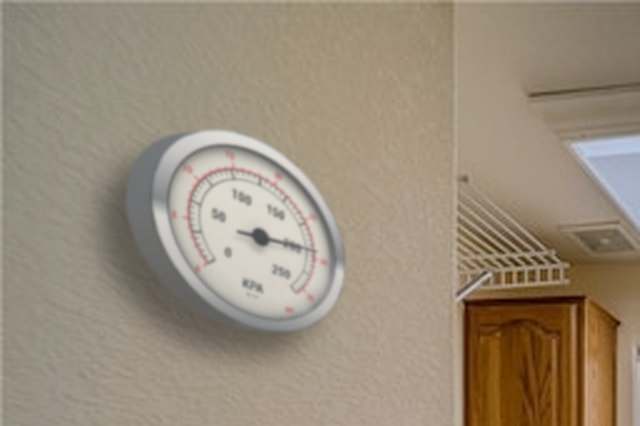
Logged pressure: 200 kPa
